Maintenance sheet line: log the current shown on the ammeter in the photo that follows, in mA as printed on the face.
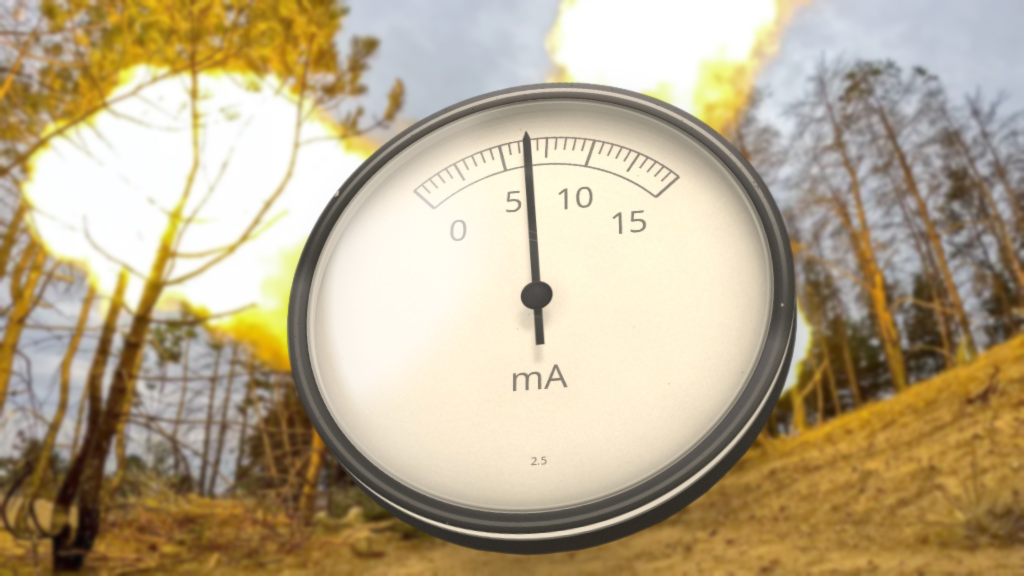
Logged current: 6.5 mA
